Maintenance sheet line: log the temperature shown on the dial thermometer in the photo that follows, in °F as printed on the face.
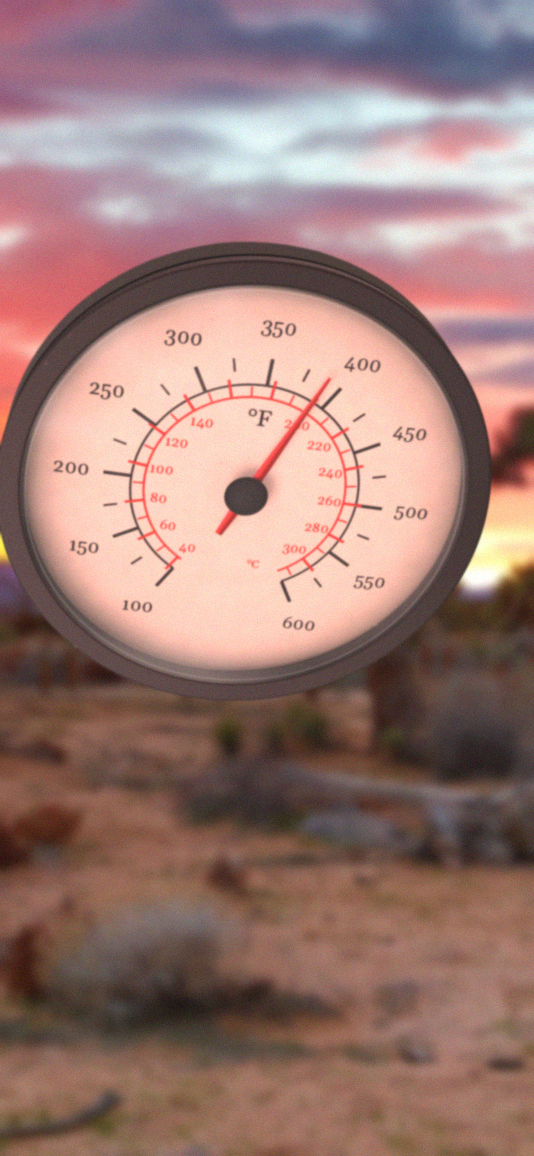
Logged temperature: 387.5 °F
